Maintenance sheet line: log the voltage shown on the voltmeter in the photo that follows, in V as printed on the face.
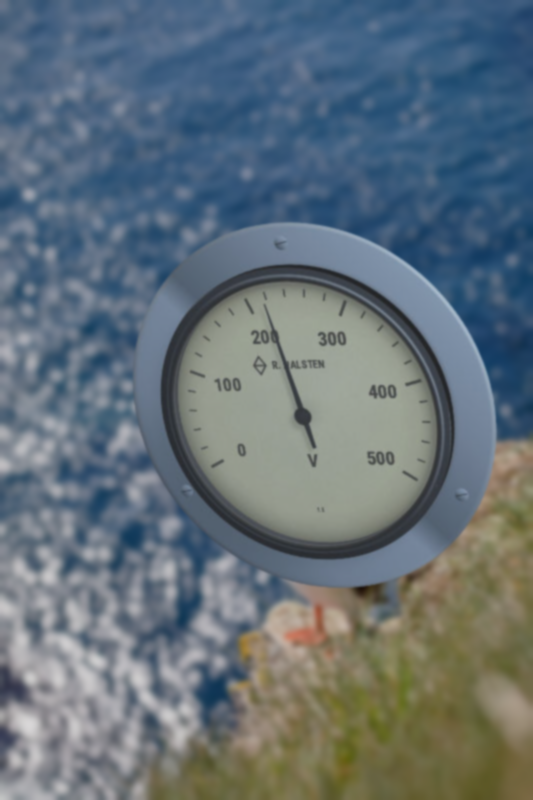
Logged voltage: 220 V
